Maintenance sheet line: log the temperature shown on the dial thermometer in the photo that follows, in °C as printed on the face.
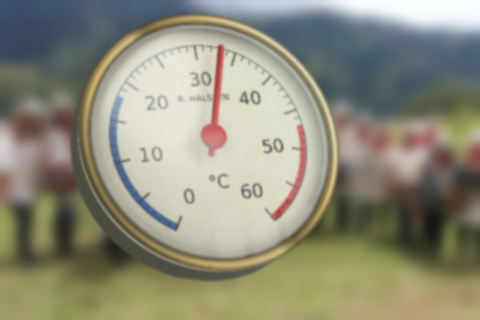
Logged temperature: 33 °C
